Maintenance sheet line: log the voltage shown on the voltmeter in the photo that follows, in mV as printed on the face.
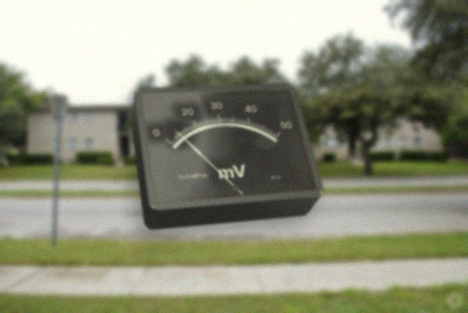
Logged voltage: 10 mV
